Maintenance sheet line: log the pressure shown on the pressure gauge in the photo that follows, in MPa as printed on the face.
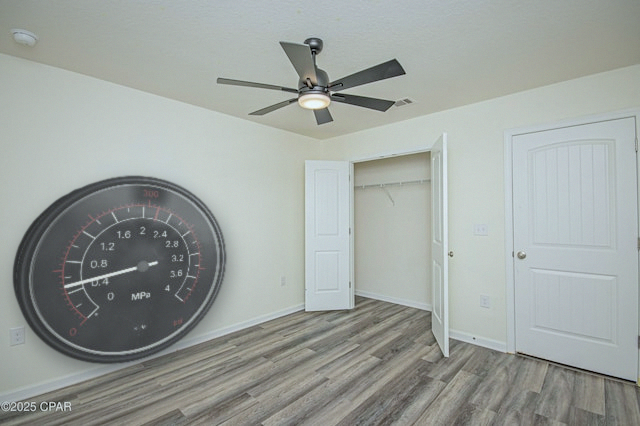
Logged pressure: 0.5 MPa
